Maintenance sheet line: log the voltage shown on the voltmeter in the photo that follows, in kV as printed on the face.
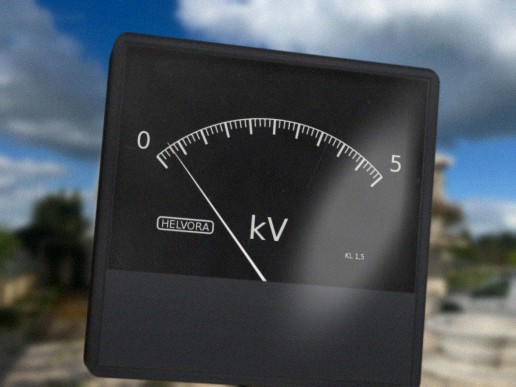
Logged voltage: 0.3 kV
